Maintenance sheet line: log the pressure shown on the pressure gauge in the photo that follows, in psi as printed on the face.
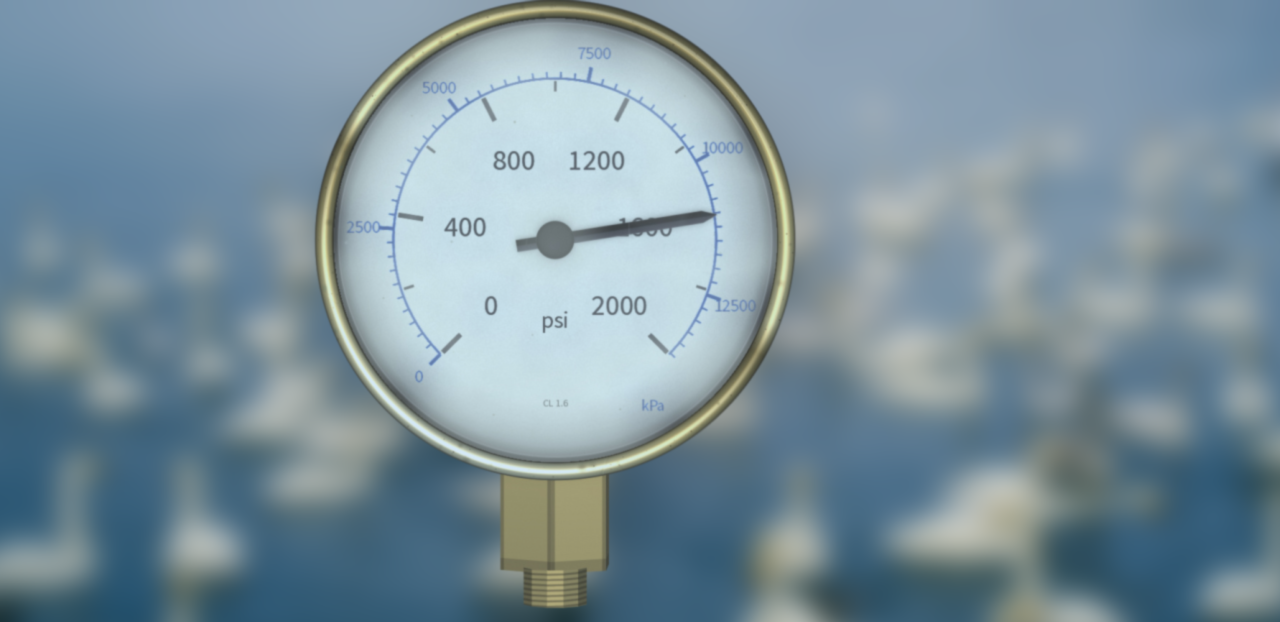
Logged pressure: 1600 psi
